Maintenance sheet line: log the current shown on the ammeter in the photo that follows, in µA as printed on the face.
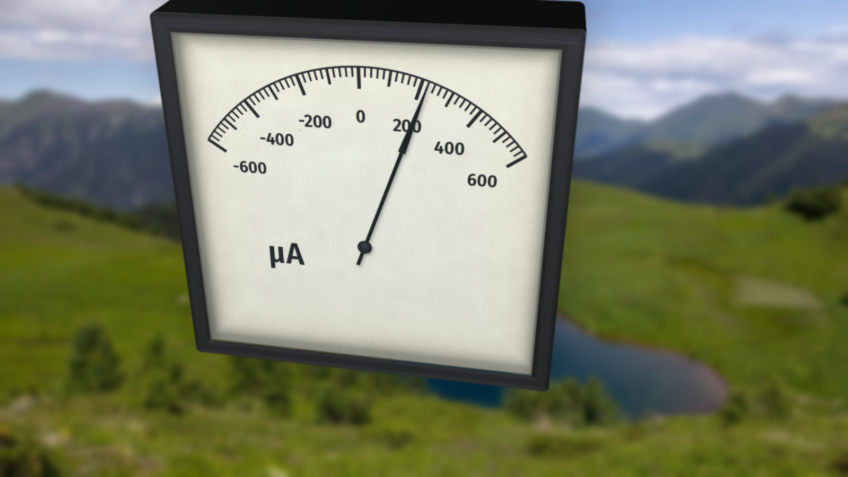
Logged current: 220 µA
